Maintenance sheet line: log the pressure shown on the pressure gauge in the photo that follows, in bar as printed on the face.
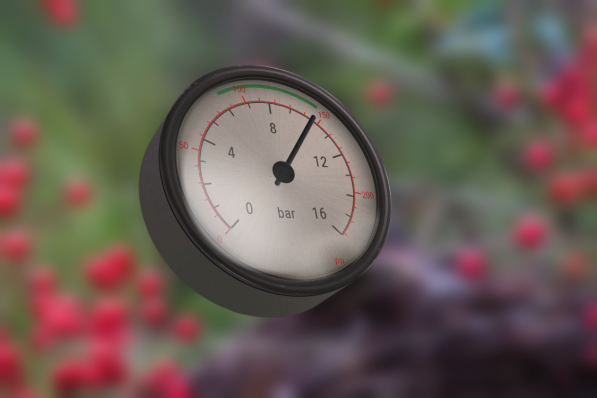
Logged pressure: 10 bar
